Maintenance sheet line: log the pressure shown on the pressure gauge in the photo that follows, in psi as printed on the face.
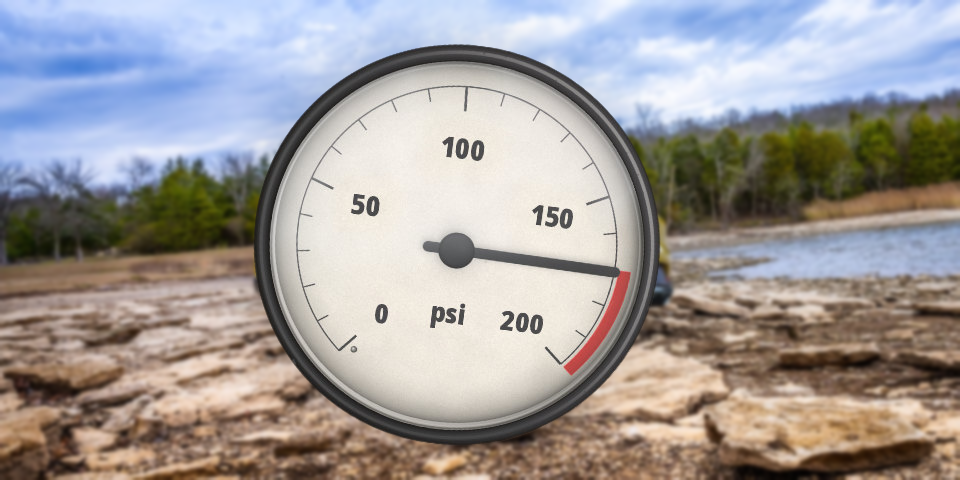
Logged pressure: 170 psi
